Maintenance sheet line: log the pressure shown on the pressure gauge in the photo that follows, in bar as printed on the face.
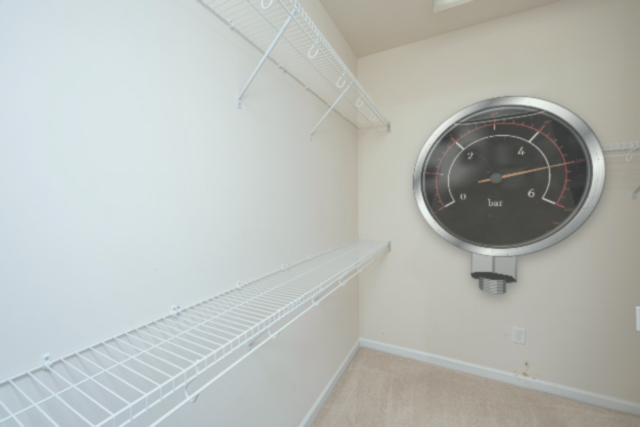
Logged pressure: 5 bar
